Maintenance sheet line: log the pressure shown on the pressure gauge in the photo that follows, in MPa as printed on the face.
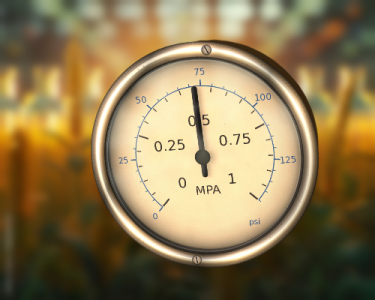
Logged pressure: 0.5 MPa
